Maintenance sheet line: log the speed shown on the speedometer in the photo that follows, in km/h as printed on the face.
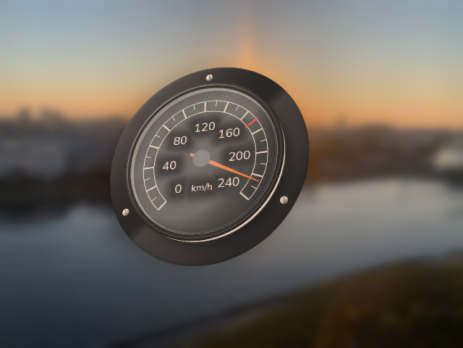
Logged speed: 225 km/h
